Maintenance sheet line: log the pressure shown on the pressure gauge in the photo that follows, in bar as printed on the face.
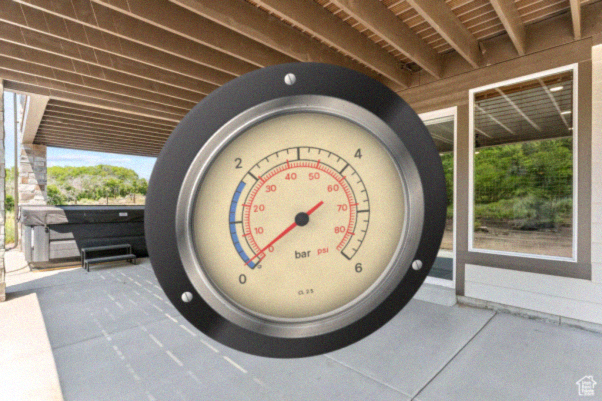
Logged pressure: 0.2 bar
